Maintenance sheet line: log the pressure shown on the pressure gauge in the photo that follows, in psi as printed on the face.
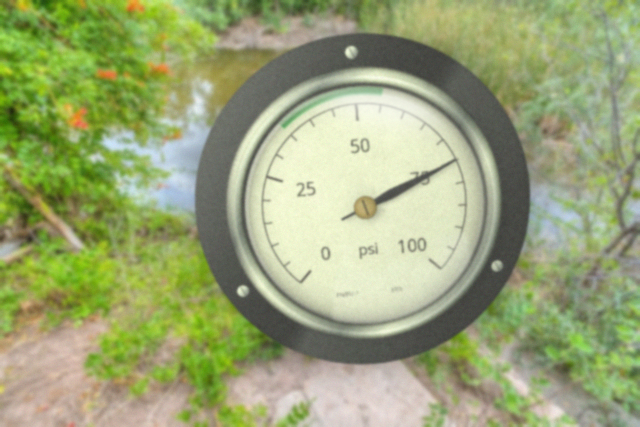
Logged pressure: 75 psi
